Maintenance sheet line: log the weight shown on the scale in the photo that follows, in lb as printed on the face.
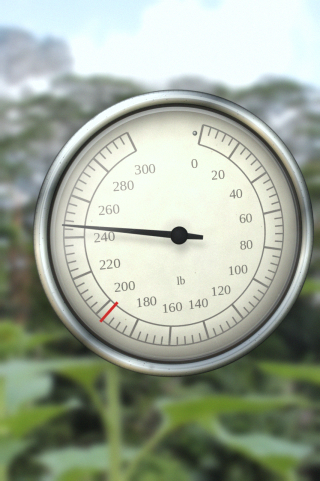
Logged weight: 246 lb
